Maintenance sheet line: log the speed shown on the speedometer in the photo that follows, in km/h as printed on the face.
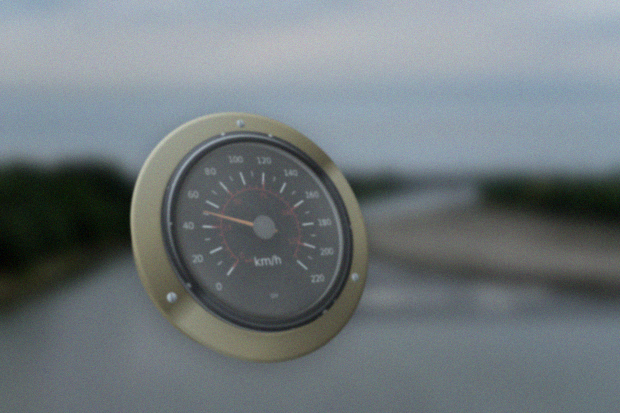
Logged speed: 50 km/h
